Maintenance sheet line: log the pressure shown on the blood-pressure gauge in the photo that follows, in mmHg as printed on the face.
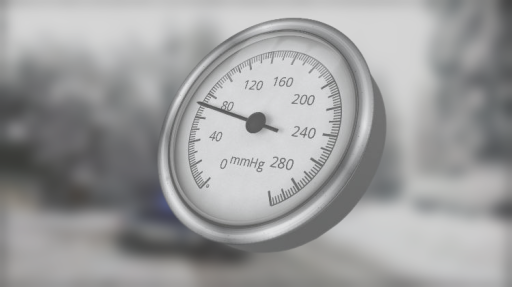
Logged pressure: 70 mmHg
